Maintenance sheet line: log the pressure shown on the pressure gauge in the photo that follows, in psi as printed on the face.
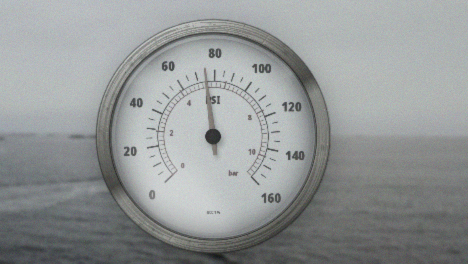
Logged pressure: 75 psi
